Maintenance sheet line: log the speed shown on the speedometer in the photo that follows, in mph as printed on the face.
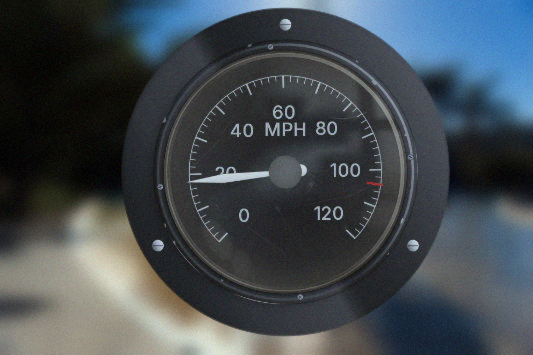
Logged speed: 18 mph
